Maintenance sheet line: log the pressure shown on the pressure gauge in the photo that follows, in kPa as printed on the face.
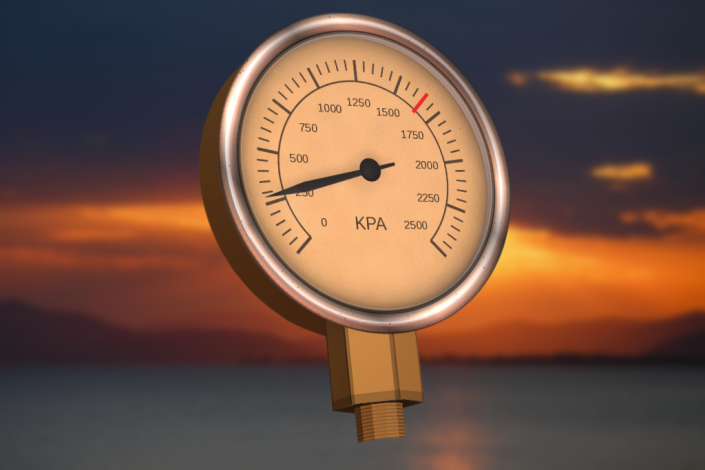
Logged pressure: 275 kPa
